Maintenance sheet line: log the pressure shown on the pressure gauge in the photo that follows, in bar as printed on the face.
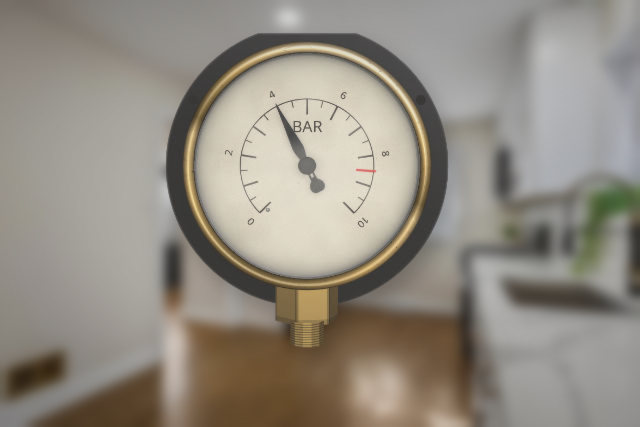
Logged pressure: 4 bar
